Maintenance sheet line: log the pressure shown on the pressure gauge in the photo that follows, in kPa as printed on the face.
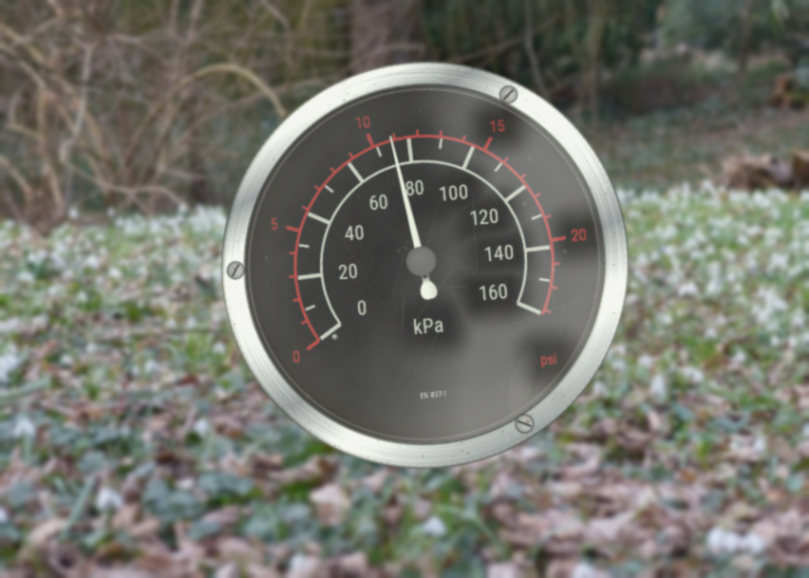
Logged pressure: 75 kPa
